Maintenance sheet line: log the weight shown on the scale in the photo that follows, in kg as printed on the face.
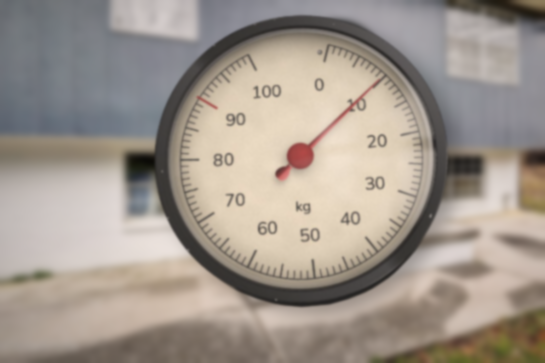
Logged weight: 10 kg
